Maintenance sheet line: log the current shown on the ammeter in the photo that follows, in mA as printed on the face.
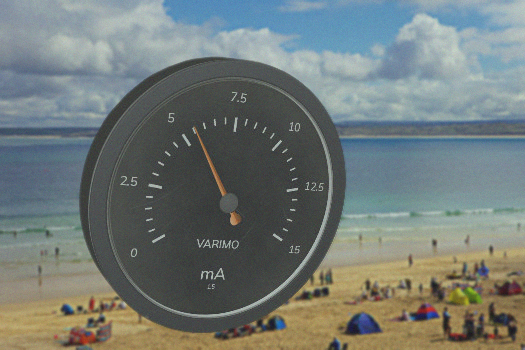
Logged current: 5.5 mA
